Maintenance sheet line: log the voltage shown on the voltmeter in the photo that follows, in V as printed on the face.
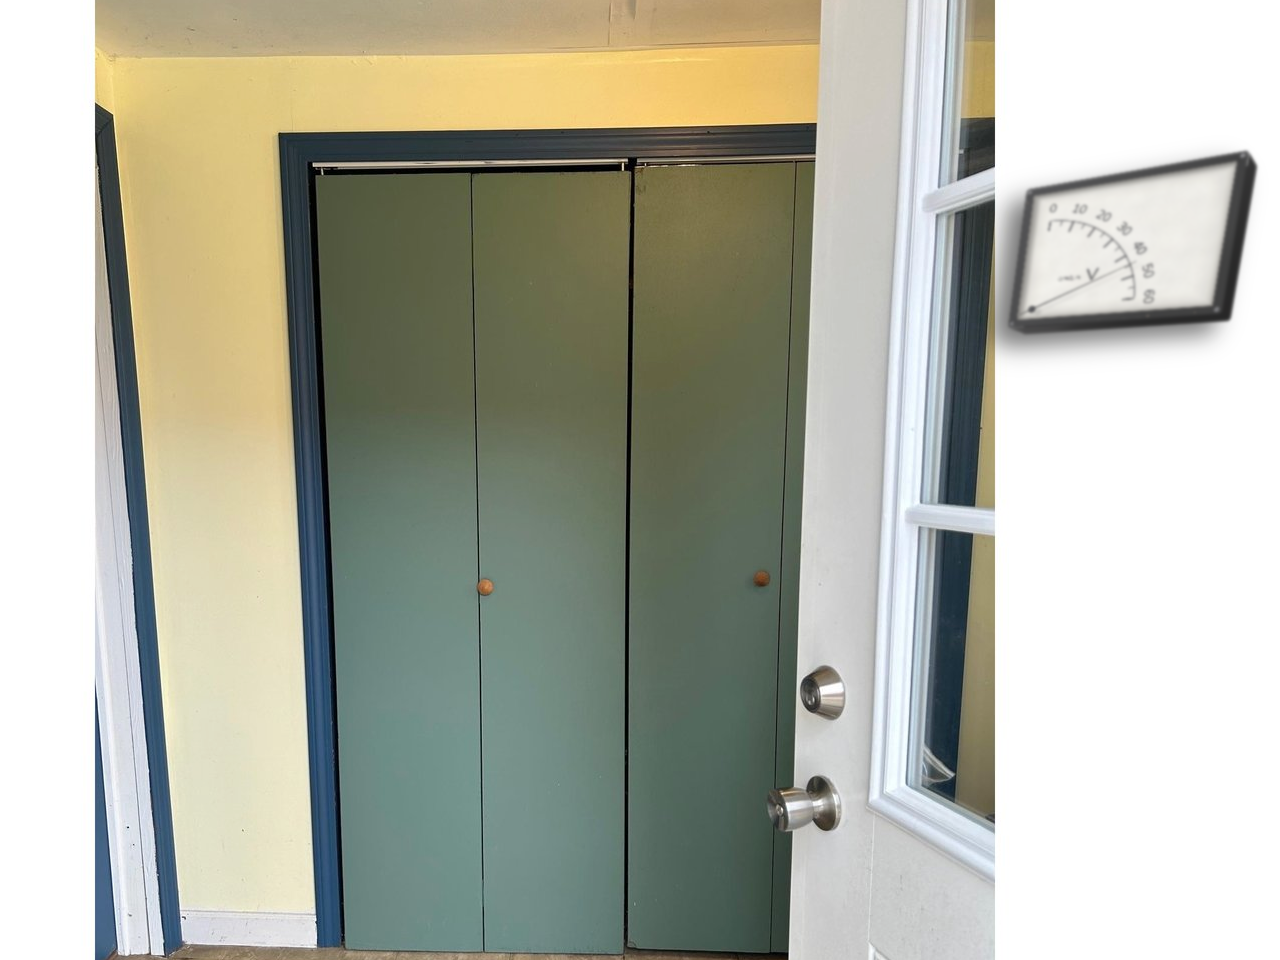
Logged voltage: 45 V
